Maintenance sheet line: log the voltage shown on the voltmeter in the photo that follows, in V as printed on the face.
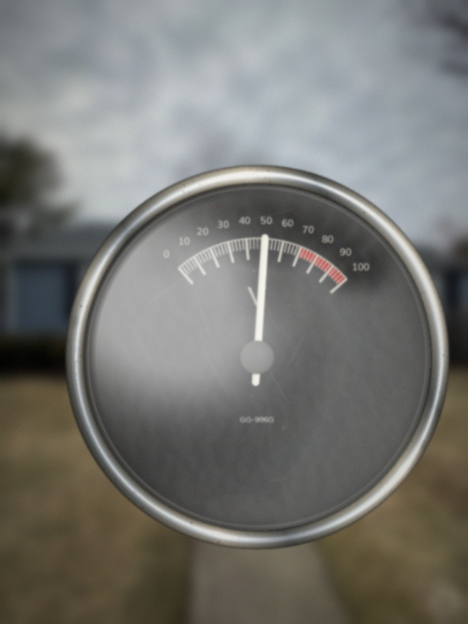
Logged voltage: 50 V
